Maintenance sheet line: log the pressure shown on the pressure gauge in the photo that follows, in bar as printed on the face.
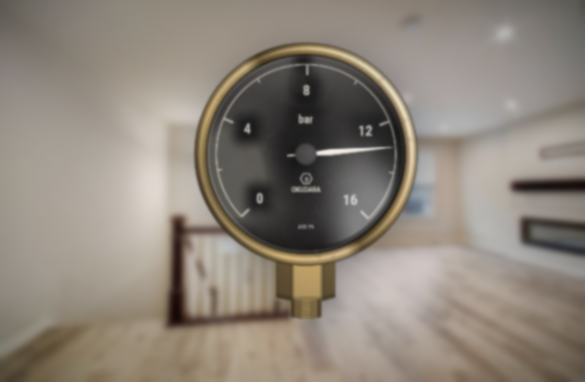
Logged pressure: 13 bar
